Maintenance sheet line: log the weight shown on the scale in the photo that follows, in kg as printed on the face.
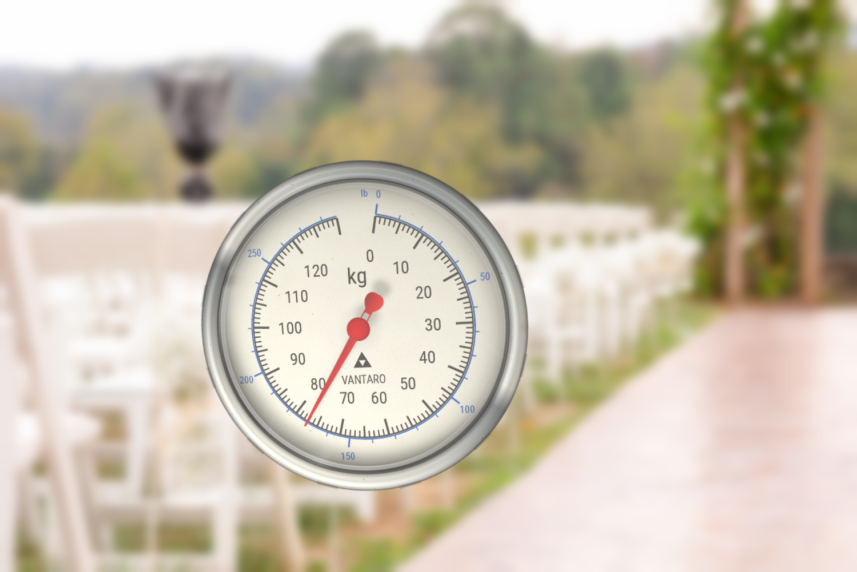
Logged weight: 77 kg
